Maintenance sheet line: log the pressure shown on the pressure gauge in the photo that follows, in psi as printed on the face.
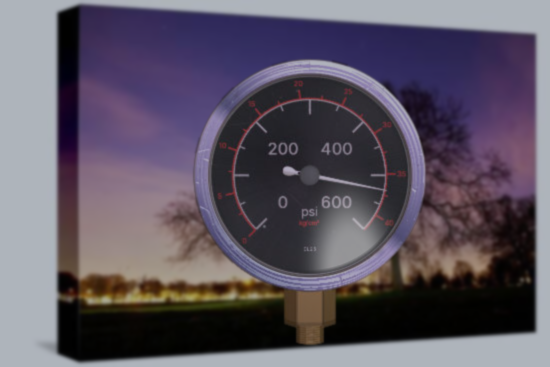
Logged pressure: 525 psi
